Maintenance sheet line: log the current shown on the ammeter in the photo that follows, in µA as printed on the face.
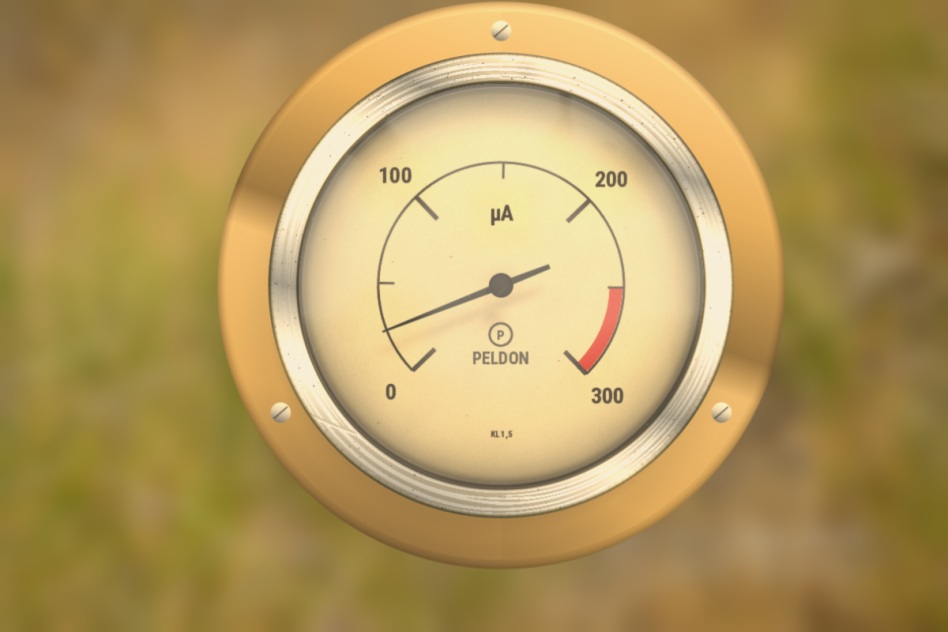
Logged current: 25 µA
